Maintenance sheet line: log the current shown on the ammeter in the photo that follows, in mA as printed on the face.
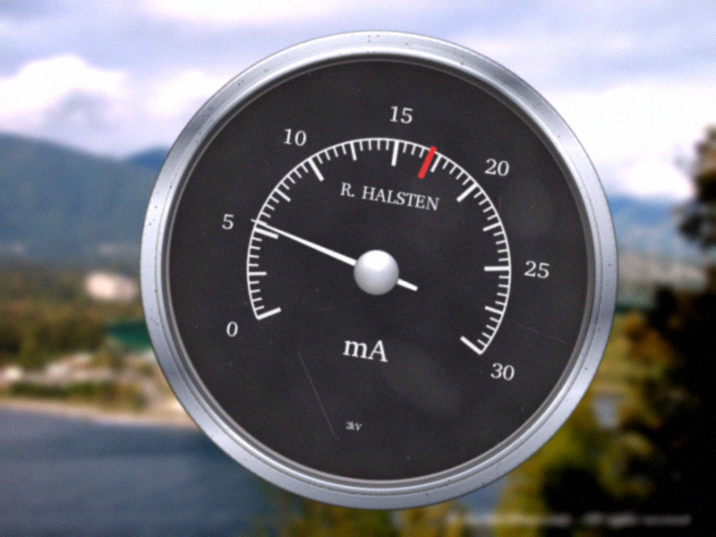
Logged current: 5.5 mA
